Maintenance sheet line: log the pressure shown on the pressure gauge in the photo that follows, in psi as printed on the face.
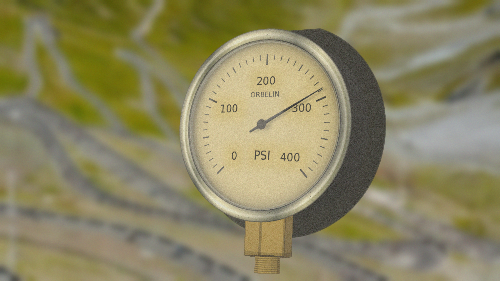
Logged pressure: 290 psi
